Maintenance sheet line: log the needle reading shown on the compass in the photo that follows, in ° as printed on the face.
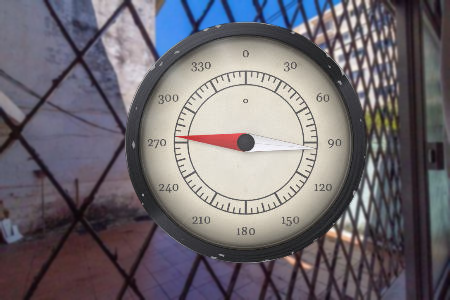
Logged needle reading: 275 °
